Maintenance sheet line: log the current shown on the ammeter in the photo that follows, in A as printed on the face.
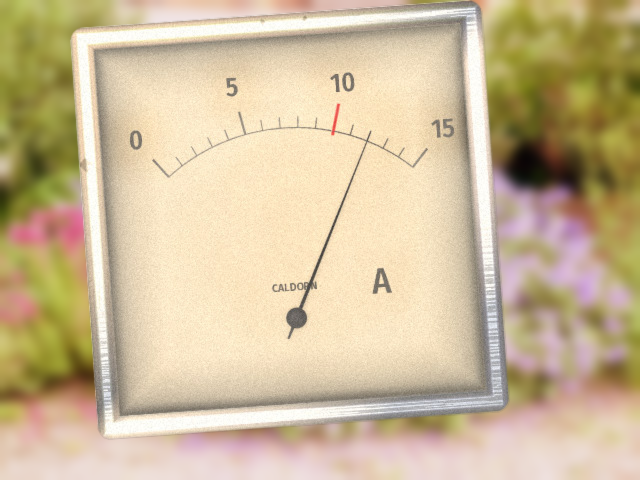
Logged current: 12 A
